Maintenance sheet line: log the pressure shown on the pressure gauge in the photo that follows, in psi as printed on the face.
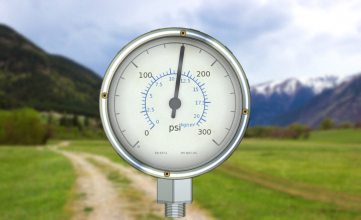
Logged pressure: 160 psi
